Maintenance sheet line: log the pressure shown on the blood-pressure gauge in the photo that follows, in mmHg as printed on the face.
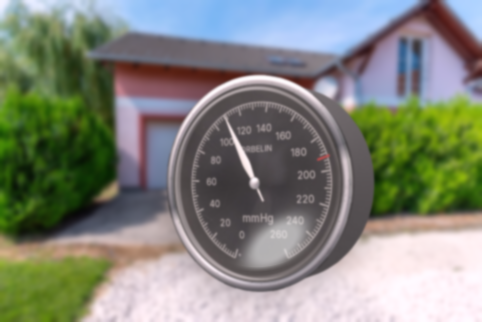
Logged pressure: 110 mmHg
